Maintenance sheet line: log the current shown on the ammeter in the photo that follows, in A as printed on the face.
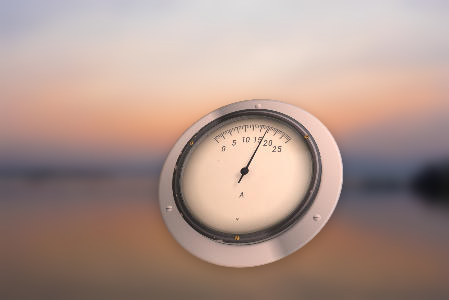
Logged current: 17.5 A
